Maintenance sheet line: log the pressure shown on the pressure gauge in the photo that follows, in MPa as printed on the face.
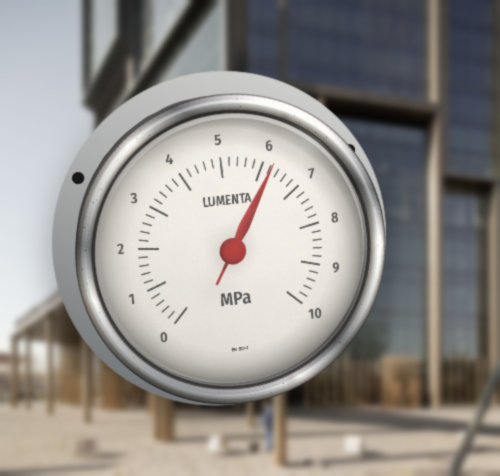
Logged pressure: 6.2 MPa
